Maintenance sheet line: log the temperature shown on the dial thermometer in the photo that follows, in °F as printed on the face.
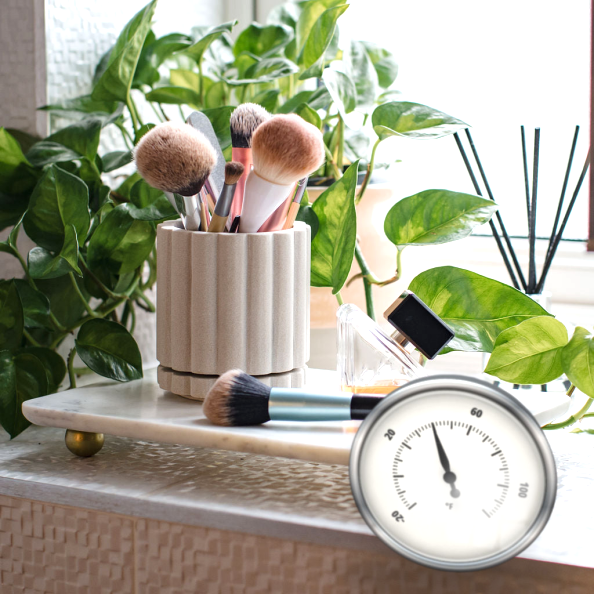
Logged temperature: 40 °F
